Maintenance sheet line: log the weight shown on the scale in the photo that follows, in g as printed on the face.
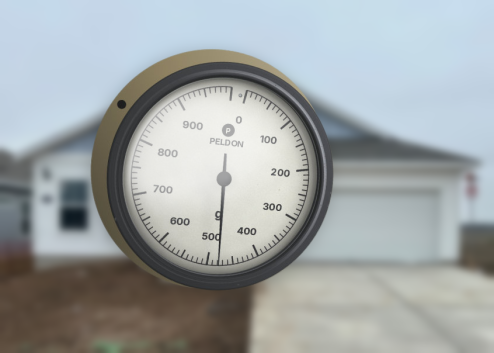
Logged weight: 480 g
